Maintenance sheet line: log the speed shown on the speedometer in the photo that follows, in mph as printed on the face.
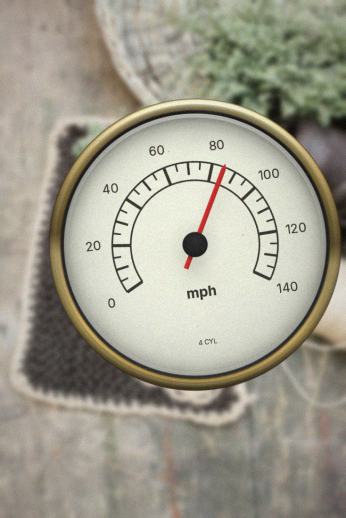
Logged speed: 85 mph
